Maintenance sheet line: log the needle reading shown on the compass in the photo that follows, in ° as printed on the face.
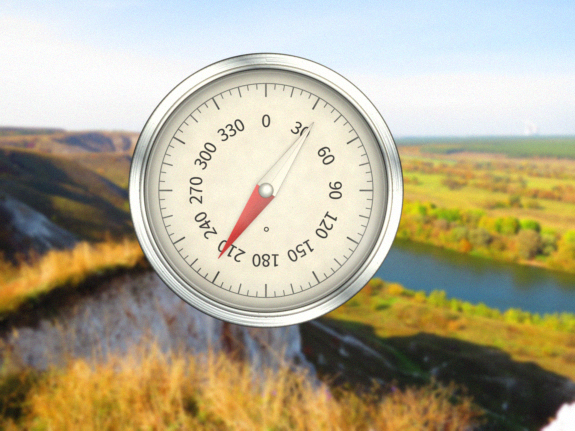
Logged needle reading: 215 °
